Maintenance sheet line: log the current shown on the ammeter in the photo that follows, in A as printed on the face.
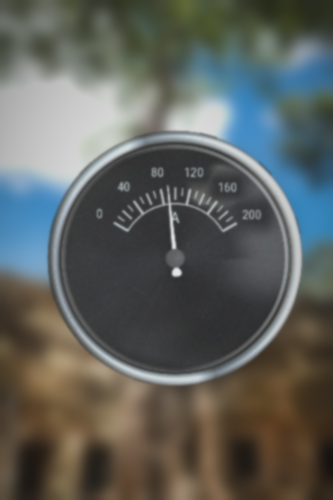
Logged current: 90 A
